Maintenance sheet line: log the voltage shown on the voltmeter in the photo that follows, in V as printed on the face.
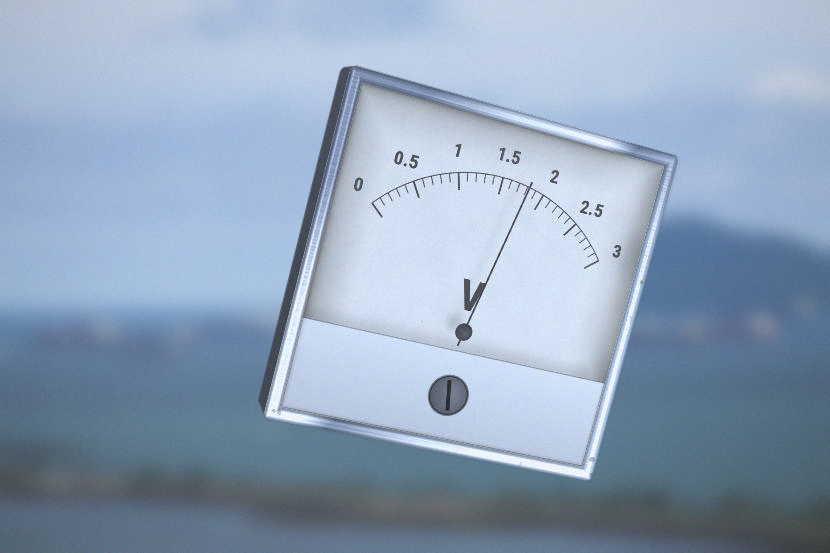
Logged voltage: 1.8 V
